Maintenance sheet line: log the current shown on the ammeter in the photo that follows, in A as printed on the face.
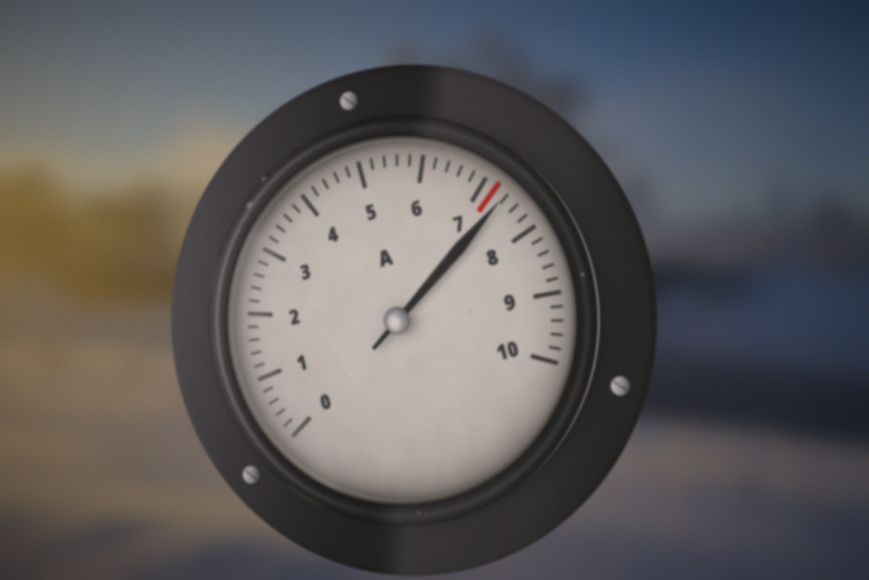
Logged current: 7.4 A
